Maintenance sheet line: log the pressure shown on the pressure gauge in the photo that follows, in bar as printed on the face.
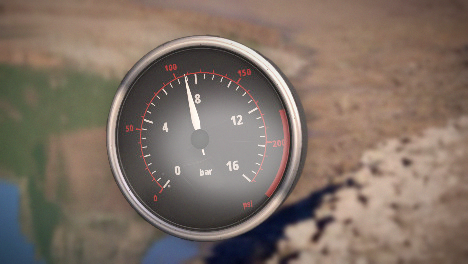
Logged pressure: 7.5 bar
